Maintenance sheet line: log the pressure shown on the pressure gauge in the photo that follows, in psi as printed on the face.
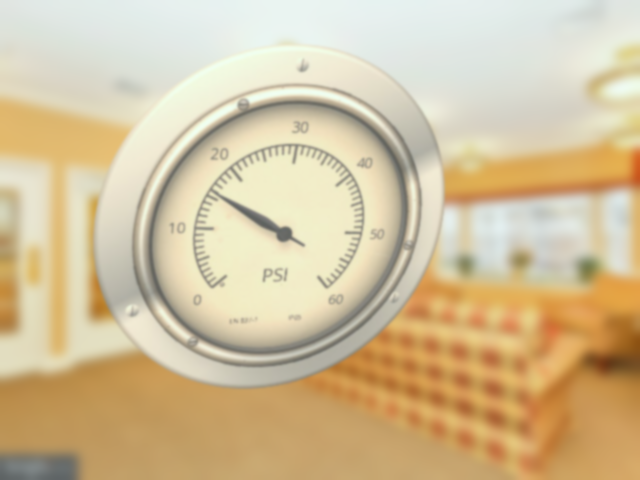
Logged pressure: 16 psi
